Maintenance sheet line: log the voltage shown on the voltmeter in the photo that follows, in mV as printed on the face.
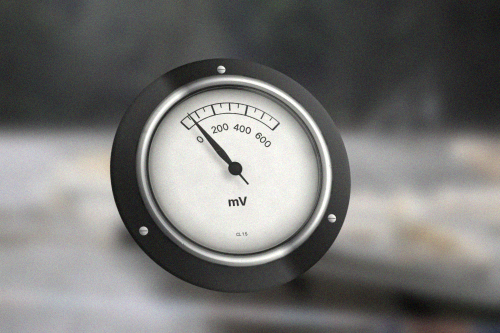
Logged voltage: 50 mV
